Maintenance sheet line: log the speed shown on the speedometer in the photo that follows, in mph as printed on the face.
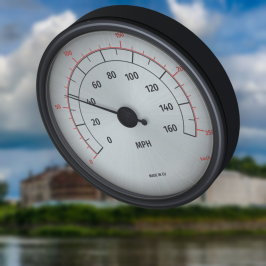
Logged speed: 40 mph
